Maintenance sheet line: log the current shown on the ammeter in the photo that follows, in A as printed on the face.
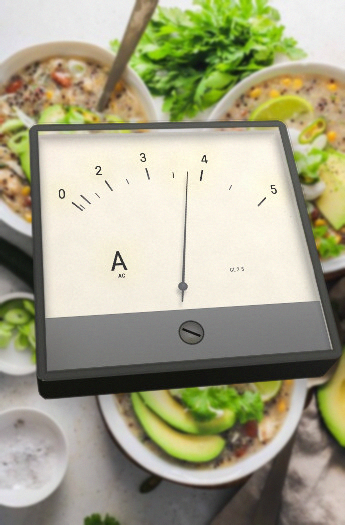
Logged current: 3.75 A
